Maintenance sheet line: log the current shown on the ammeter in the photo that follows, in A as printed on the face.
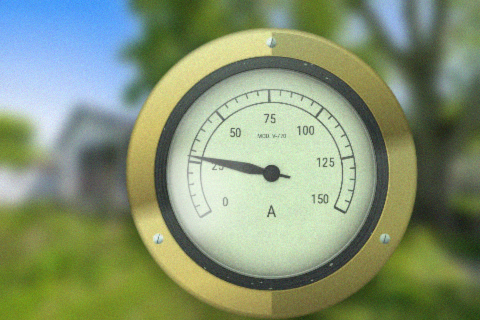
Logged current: 27.5 A
